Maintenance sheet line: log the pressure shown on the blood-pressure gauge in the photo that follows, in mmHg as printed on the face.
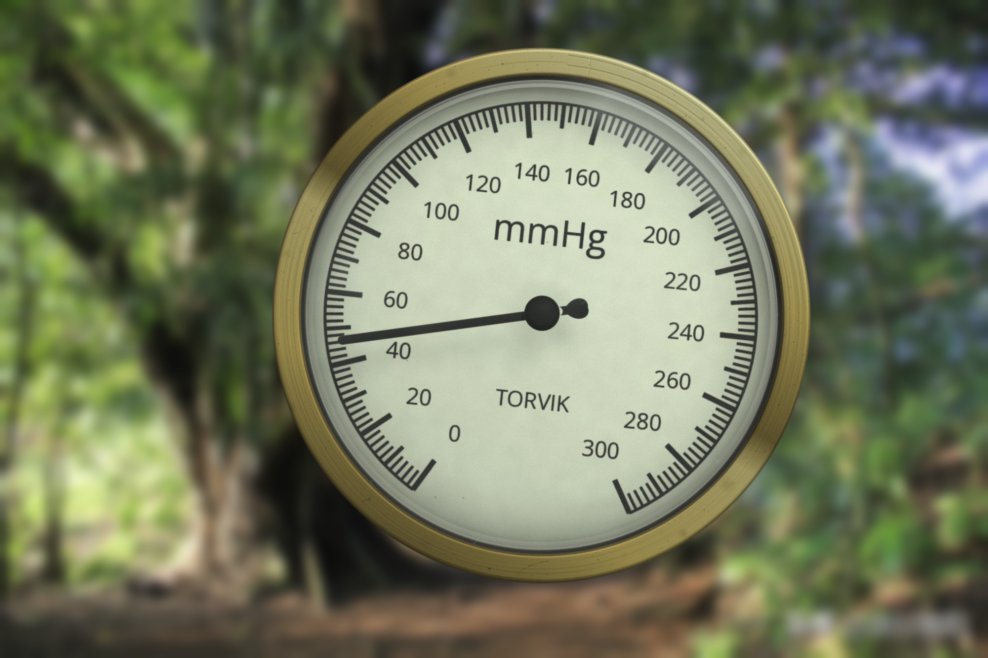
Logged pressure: 46 mmHg
